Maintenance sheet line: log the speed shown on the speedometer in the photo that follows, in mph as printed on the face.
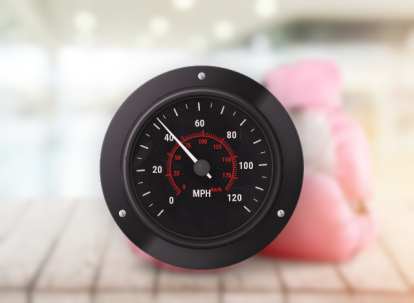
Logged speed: 42.5 mph
